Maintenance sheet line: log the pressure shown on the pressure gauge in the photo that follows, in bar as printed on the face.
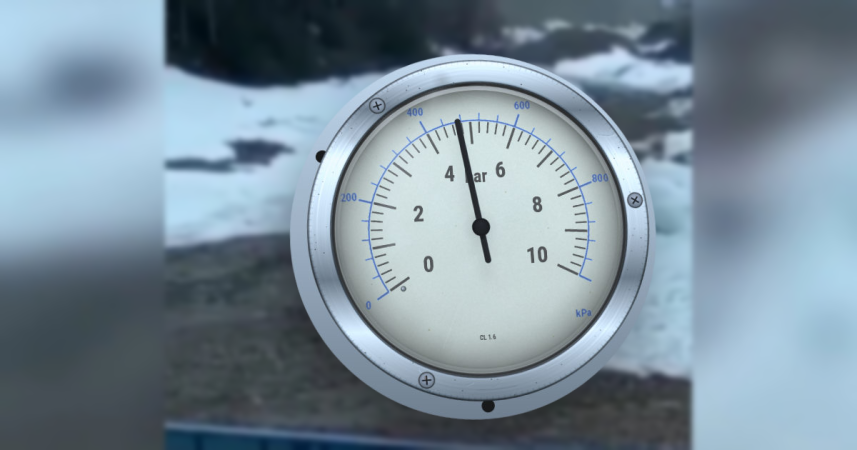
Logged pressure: 4.7 bar
